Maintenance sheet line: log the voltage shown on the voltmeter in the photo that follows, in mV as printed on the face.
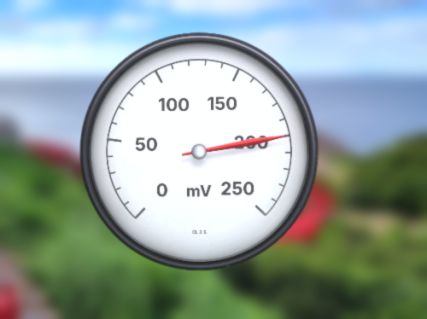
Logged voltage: 200 mV
